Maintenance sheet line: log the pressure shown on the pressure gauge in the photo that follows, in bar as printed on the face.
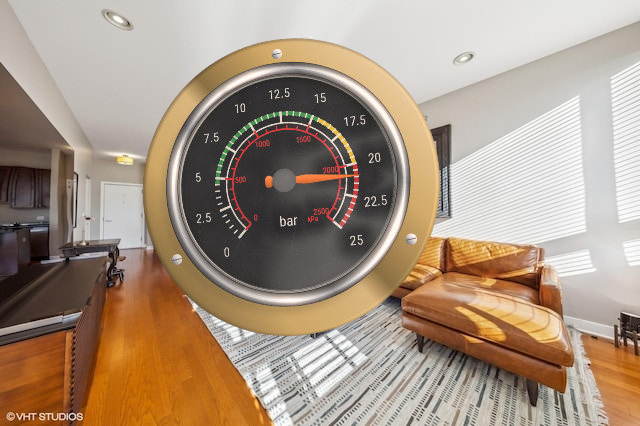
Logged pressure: 21 bar
